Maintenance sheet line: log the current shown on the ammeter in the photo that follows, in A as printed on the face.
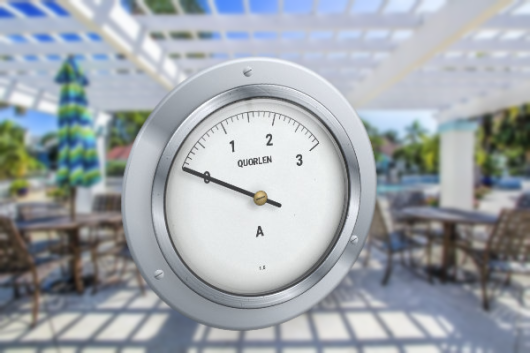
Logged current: 0 A
